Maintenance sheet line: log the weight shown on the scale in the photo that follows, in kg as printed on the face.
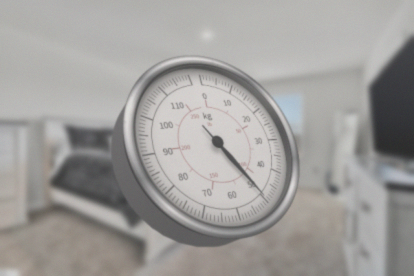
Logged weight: 50 kg
